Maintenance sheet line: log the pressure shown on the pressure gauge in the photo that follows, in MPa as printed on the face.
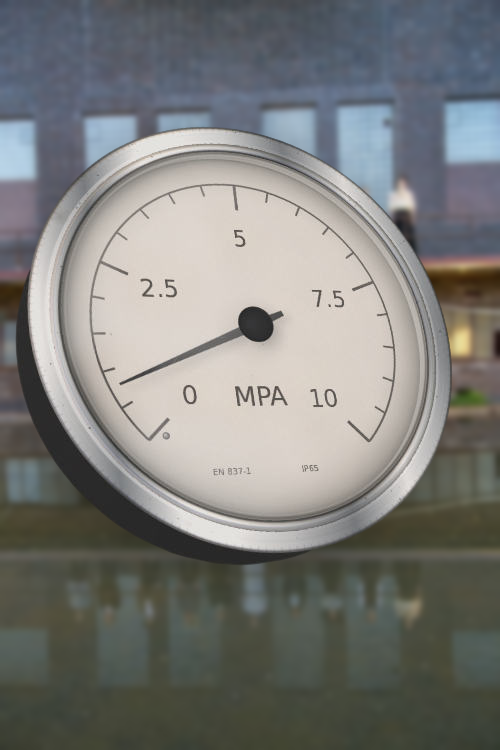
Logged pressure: 0.75 MPa
